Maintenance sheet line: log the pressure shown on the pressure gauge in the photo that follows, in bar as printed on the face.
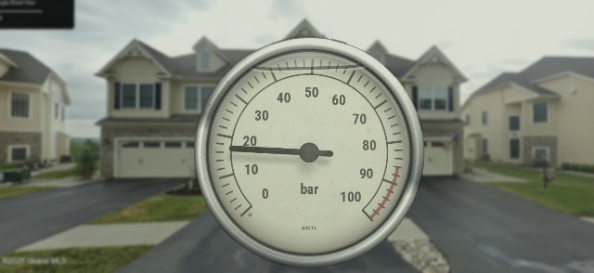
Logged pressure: 17 bar
